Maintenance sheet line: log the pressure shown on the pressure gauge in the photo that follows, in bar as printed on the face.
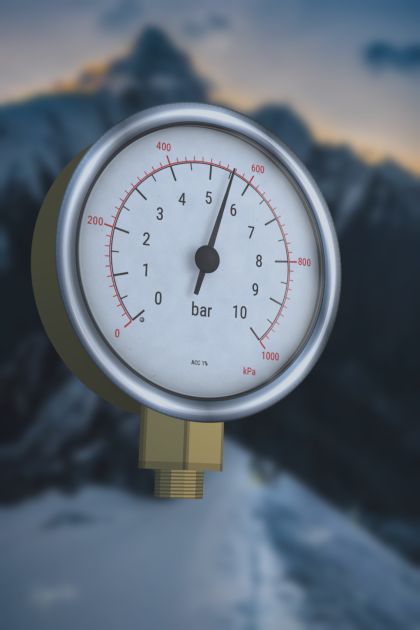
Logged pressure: 5.5 bar
